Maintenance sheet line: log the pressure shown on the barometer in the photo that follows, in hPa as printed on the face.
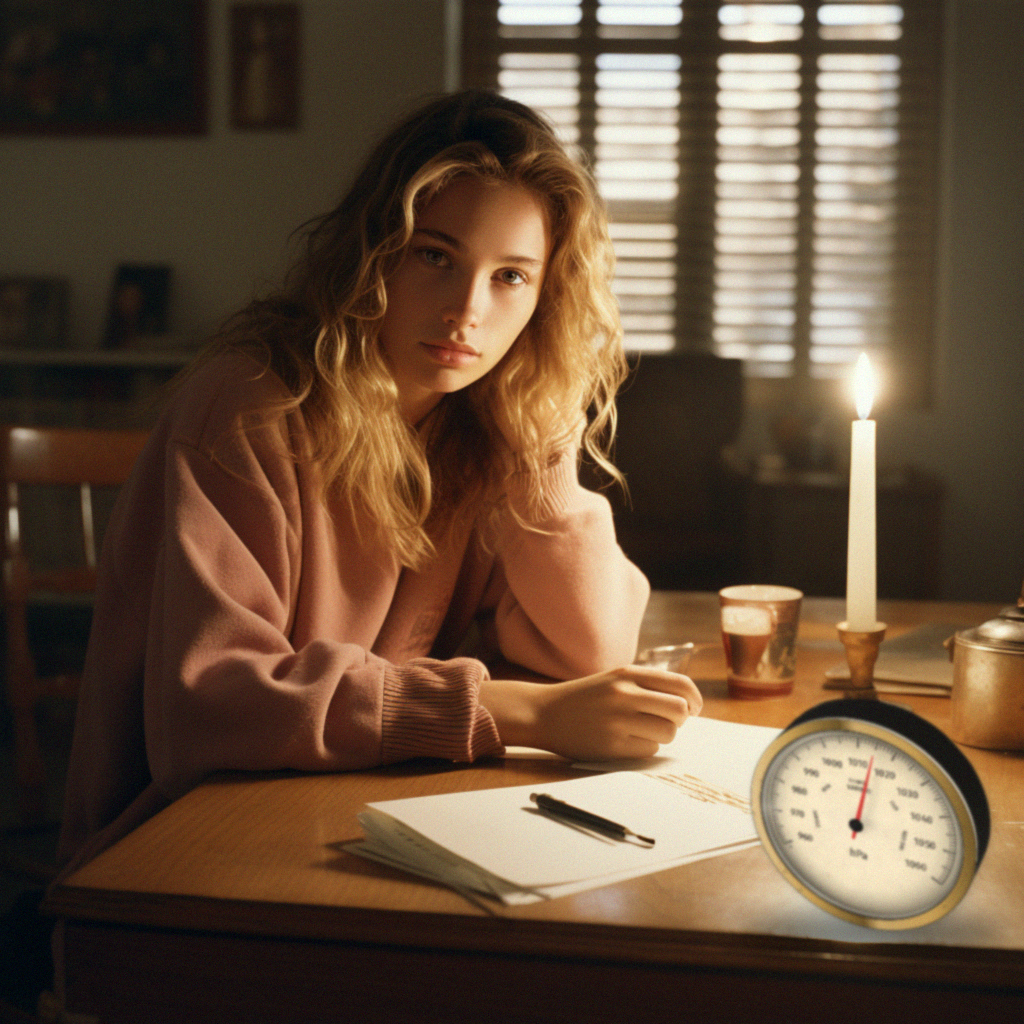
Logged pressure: 1015 hPa
